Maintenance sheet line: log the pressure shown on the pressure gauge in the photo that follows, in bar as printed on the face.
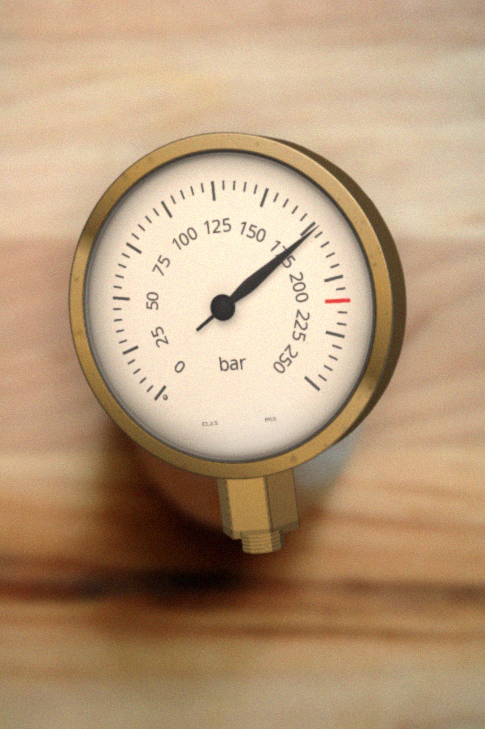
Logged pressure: 177.5 bar
